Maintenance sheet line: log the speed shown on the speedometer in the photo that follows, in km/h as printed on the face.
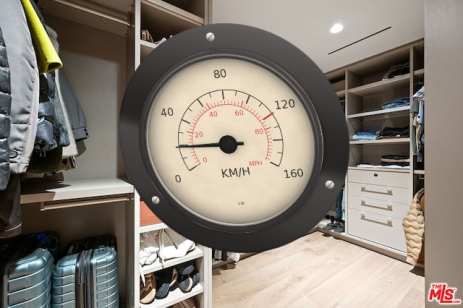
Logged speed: 20 km/h
